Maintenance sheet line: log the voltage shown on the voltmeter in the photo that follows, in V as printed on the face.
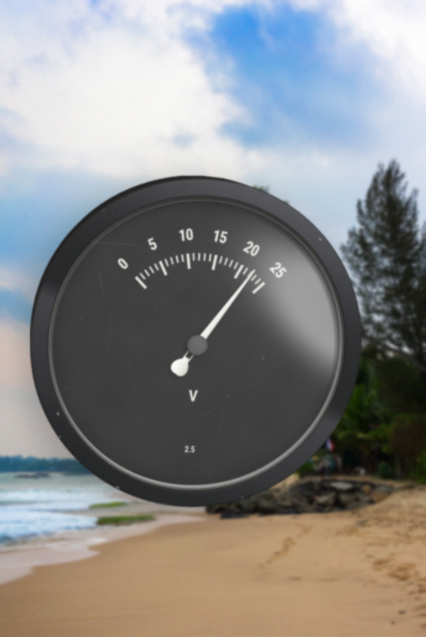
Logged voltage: 22 V
